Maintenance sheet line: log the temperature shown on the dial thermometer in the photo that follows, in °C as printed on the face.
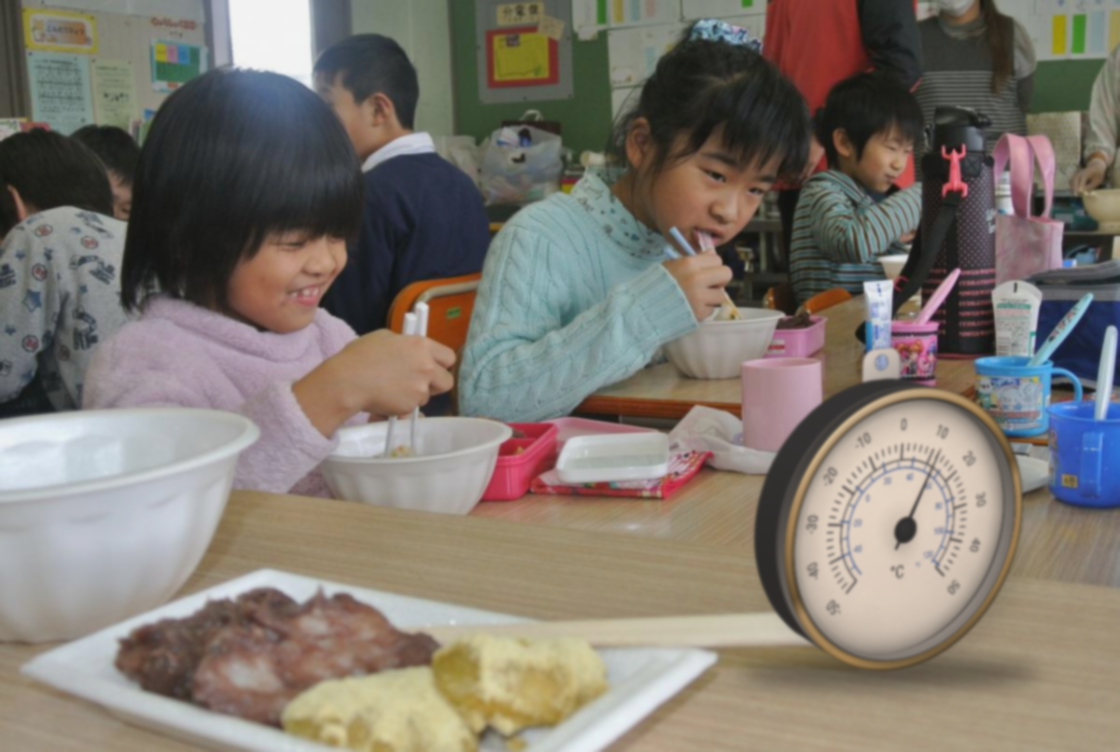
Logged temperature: 10 °C
